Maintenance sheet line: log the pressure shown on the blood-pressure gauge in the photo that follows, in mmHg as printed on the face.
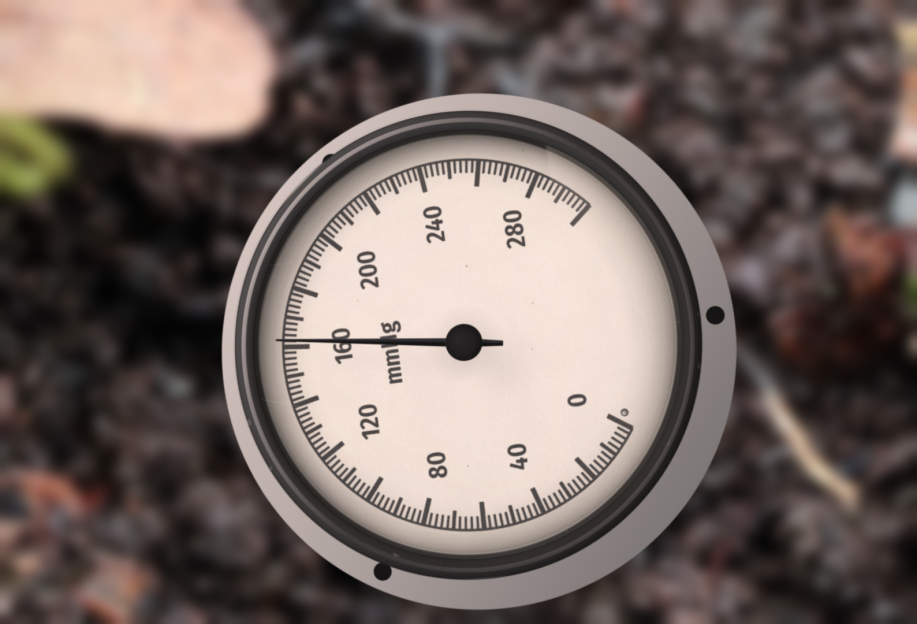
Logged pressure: 162 mmHg
